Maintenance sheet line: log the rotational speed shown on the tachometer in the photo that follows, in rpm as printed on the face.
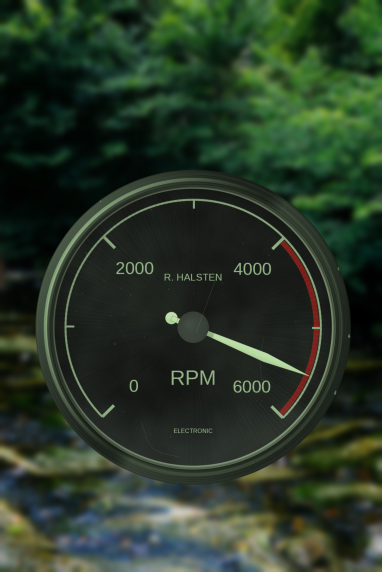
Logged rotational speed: 5500 rpm
